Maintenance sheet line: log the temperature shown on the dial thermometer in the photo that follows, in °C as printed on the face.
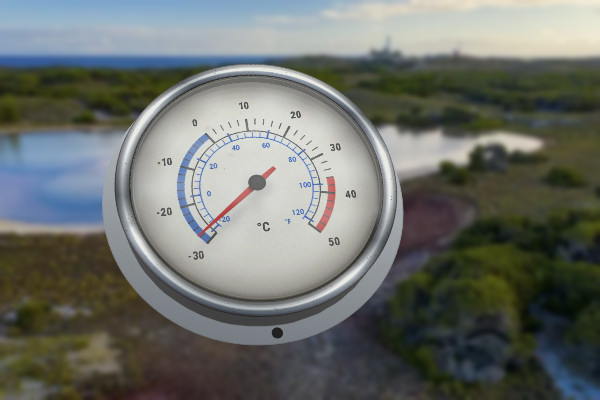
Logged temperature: -28 °C
